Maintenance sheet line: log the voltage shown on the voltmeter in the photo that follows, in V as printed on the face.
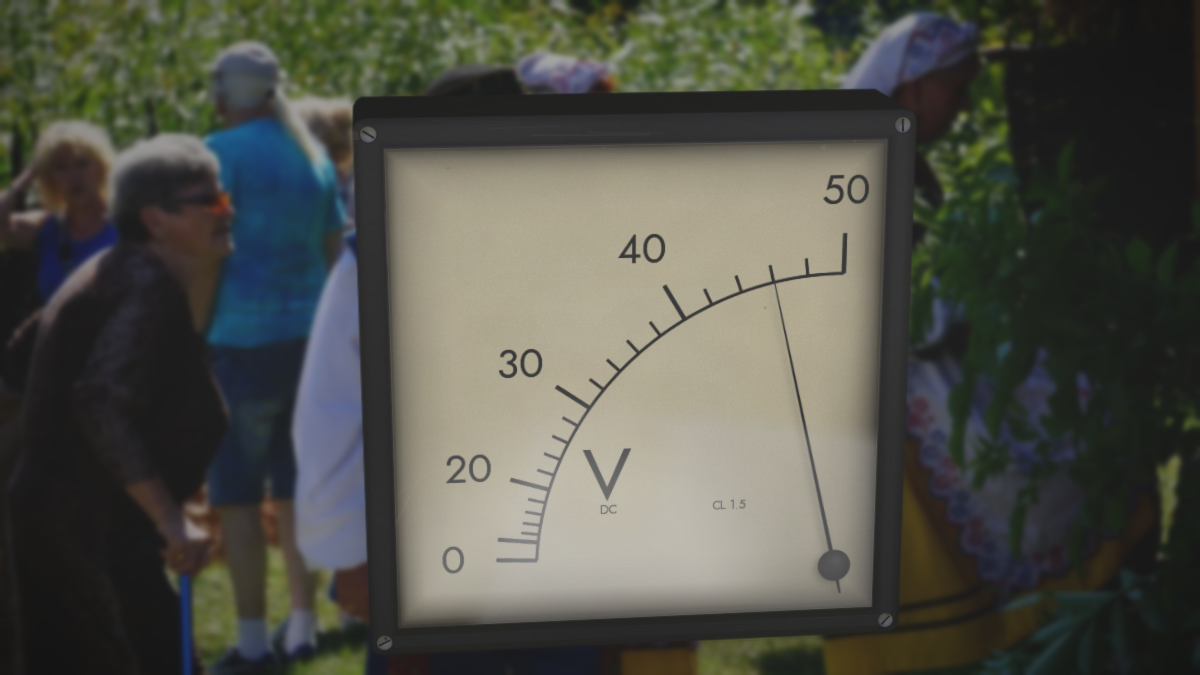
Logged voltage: 46 V
